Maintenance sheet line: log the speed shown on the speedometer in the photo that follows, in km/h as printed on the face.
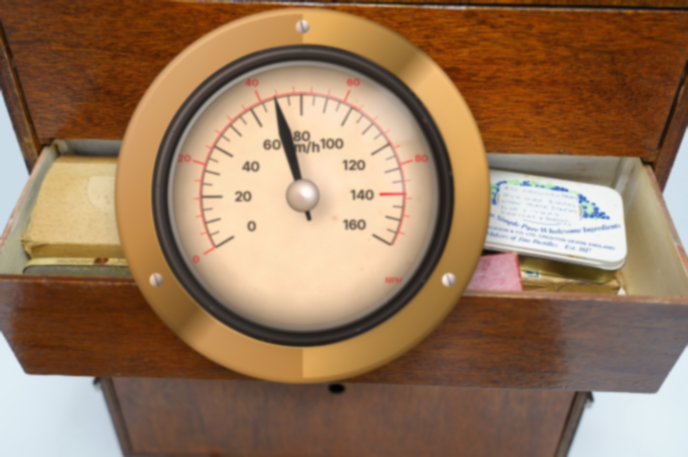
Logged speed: 70 km/h
